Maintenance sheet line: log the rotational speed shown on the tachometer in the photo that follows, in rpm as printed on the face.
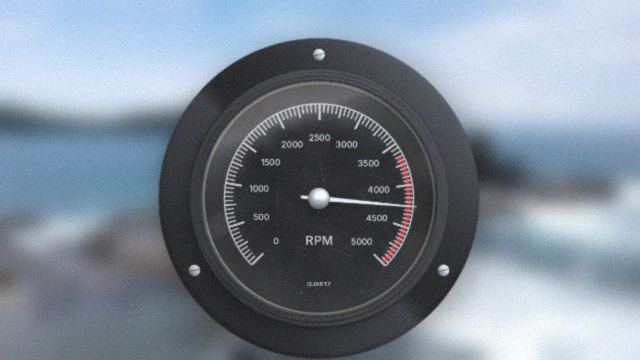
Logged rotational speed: 4250 rpm
